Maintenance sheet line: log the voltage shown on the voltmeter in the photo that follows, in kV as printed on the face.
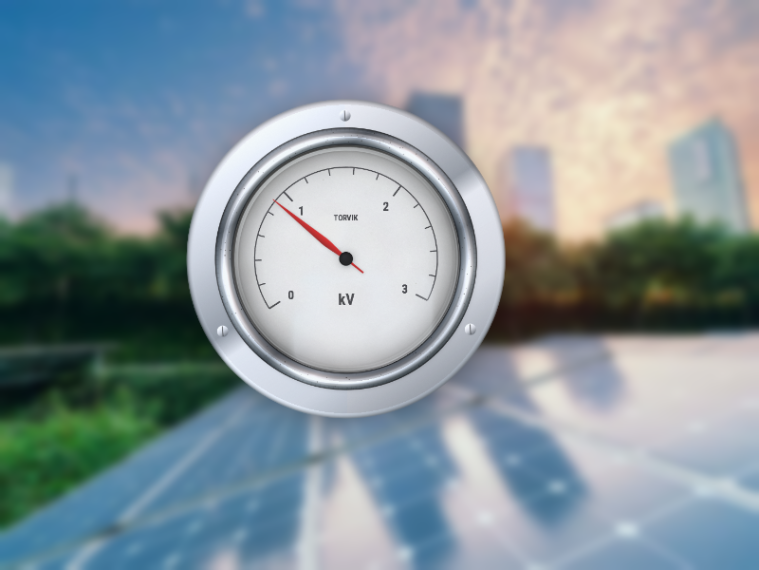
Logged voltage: 0.9 kV
